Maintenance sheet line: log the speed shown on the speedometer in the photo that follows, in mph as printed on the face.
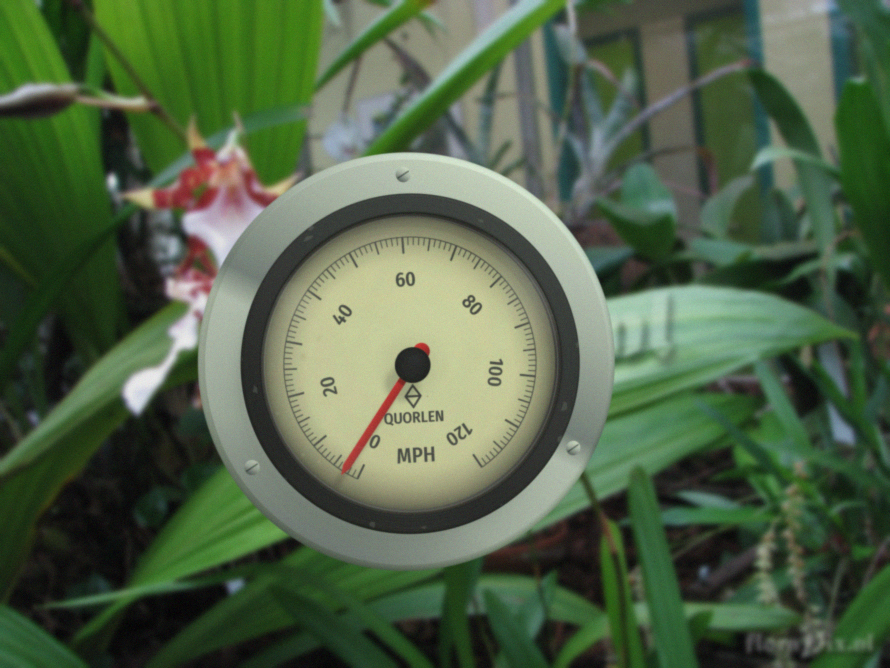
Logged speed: 3 mph
